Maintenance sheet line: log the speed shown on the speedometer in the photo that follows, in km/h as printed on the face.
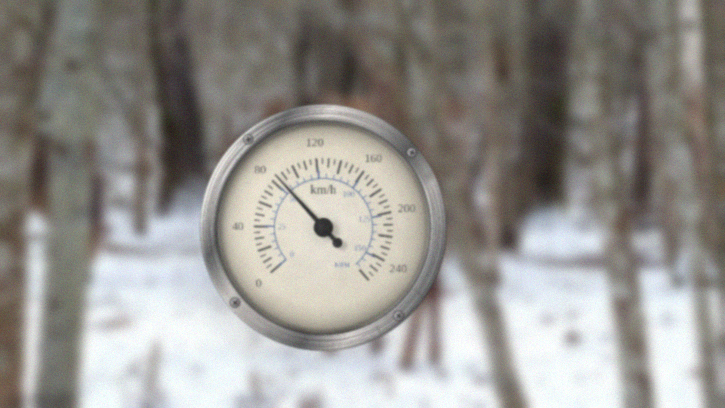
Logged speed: 85 km/h
